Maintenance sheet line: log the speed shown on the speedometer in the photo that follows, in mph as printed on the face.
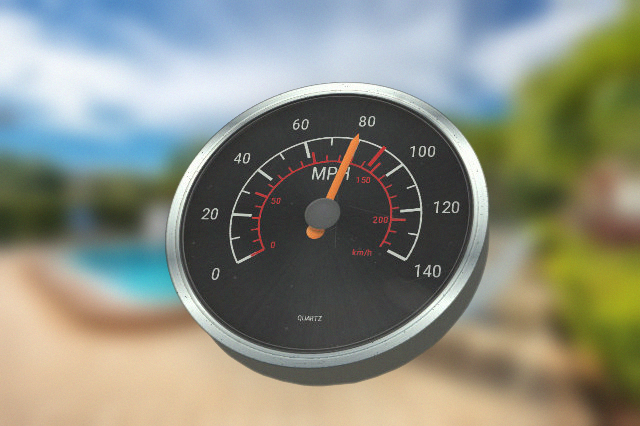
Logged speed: 80 mph
